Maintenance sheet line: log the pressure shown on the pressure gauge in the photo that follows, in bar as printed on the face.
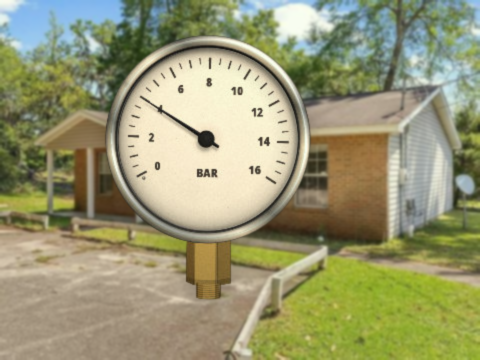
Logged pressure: 4 bar
